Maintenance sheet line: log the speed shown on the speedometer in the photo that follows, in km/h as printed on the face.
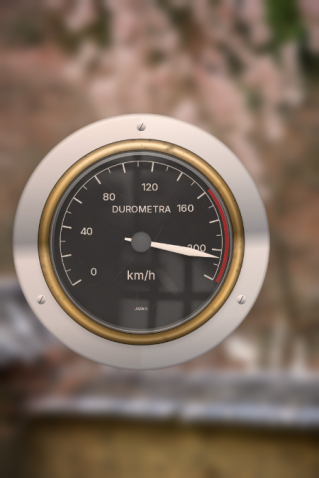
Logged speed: 205 km/h
